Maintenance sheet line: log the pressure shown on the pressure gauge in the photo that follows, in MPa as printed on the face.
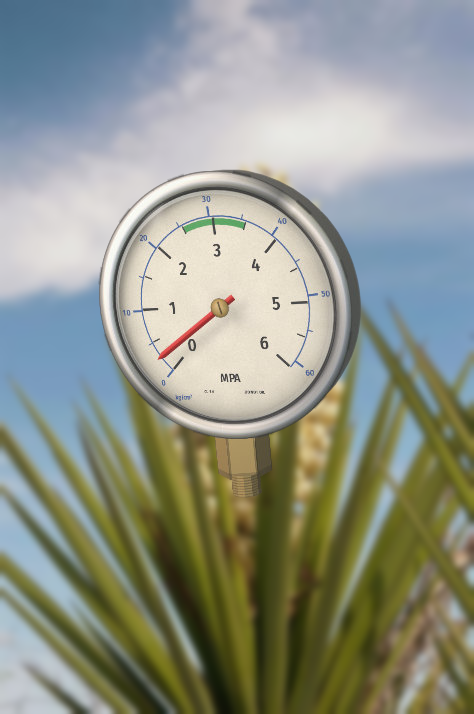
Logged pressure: 0.25 MPa
